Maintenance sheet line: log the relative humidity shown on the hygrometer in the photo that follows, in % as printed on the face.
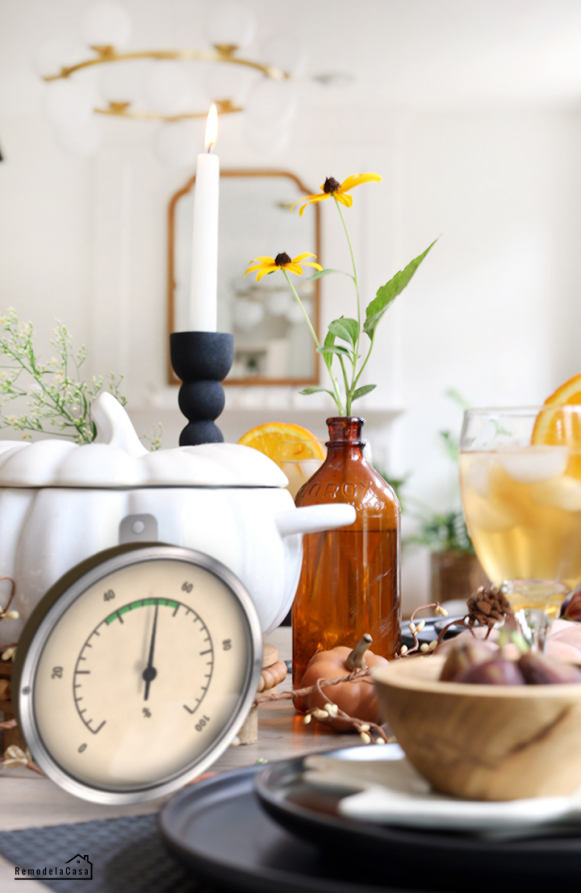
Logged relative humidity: 52 %
